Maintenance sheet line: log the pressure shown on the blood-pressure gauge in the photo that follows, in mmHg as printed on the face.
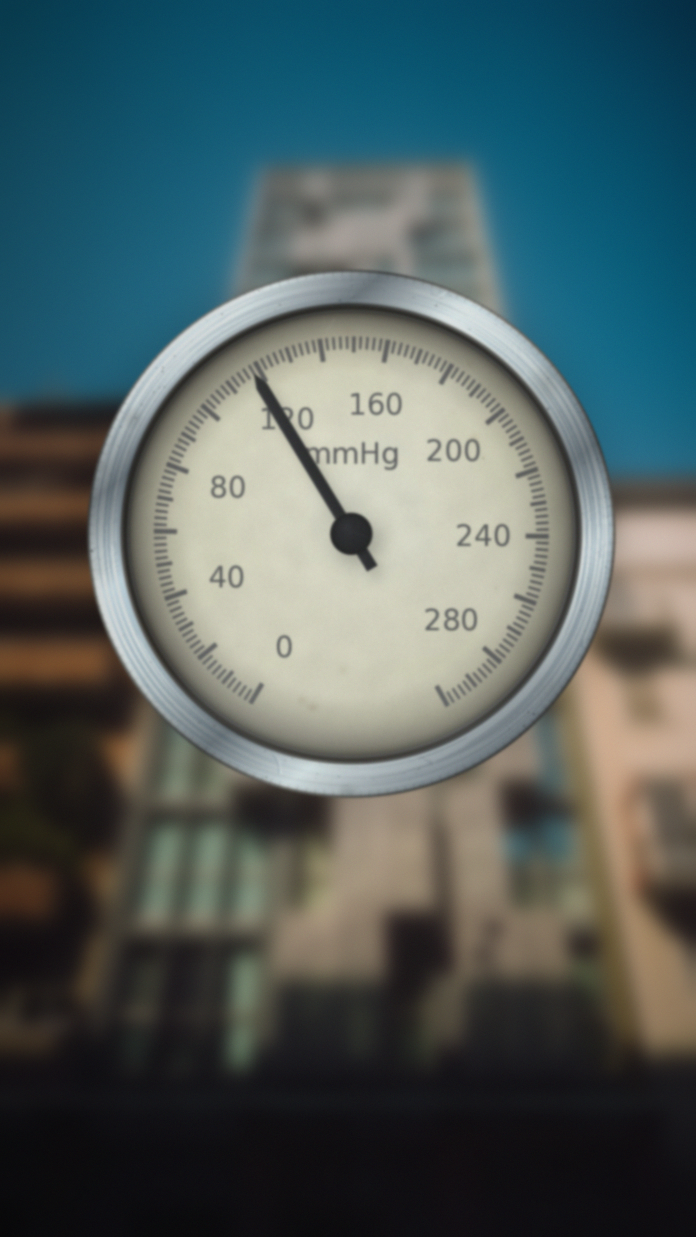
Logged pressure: 118 mmHg
